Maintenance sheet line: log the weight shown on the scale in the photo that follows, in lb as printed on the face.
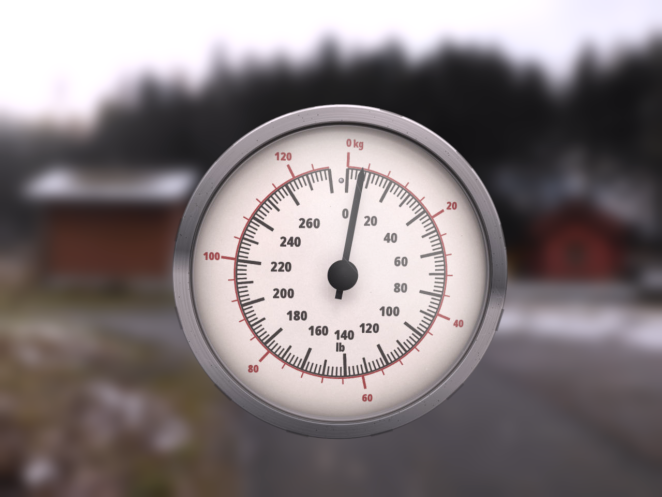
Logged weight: 6 lb
